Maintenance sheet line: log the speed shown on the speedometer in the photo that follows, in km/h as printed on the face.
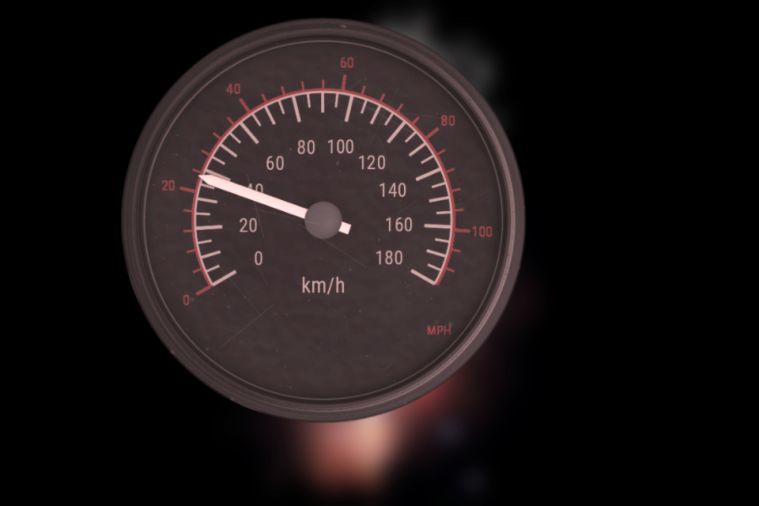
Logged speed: 37.5 km/h
